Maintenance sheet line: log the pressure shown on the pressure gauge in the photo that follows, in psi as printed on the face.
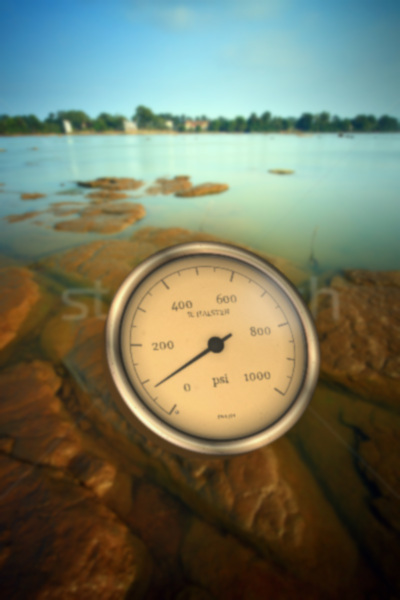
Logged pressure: 75 psi
